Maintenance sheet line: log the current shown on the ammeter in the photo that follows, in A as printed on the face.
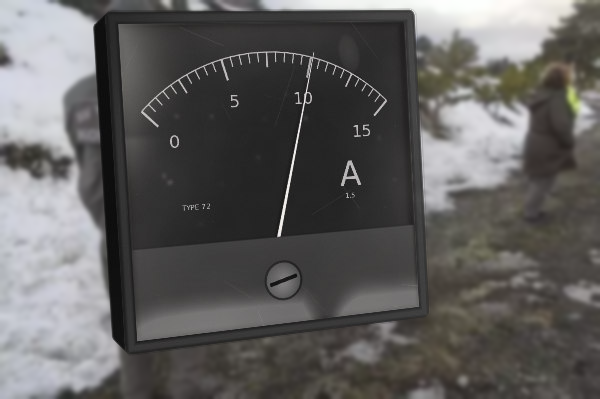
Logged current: 10 A
